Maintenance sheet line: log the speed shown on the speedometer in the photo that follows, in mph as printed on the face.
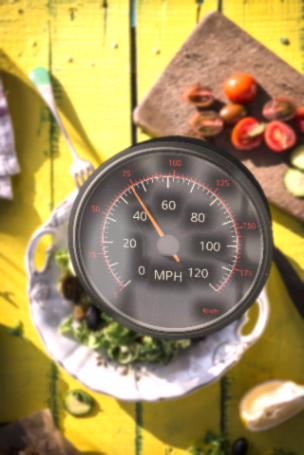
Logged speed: 46 mph
